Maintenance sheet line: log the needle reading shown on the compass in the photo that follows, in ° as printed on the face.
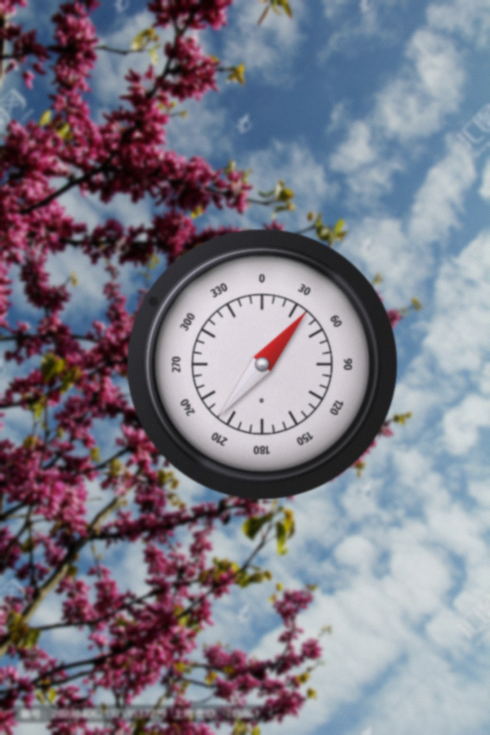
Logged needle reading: 40 °
